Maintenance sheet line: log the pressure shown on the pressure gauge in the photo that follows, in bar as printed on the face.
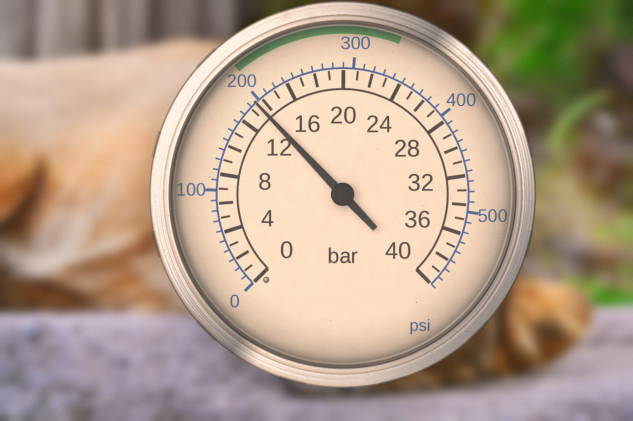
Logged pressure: 13.5 bar
